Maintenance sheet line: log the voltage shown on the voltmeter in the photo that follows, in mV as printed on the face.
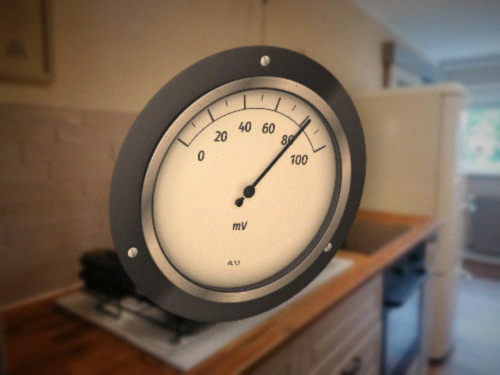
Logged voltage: 80 mV
